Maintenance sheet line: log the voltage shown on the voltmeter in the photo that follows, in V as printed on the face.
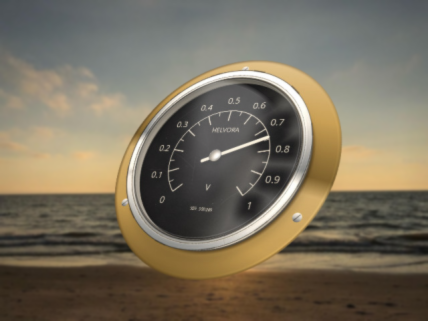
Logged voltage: 0.75 V
